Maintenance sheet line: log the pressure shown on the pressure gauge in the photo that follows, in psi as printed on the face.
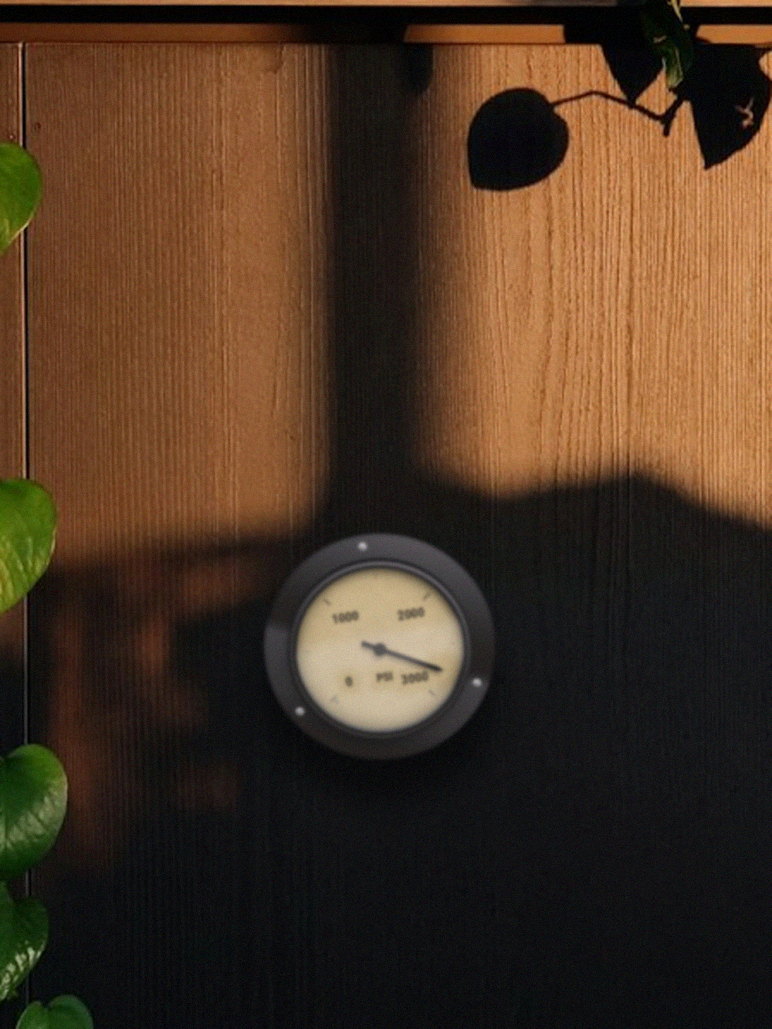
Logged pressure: 2750 psi
